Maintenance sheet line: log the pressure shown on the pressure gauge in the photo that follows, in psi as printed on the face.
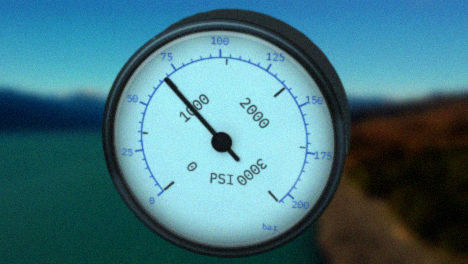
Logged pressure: 1000 psi
